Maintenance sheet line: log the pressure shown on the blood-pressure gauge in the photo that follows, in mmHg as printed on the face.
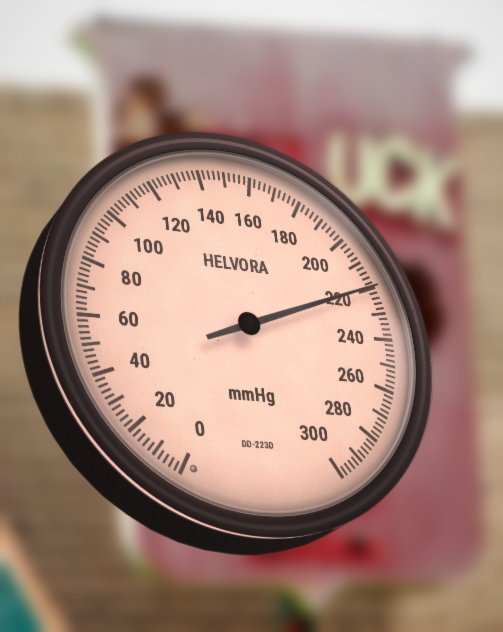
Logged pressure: 220 mmHg
